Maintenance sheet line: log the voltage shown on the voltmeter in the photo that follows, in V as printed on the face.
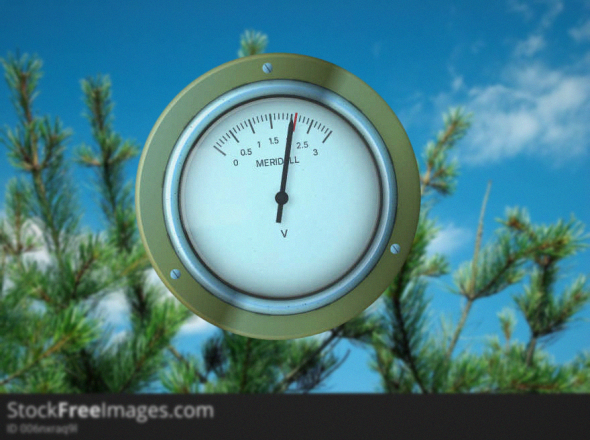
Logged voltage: 2 V
